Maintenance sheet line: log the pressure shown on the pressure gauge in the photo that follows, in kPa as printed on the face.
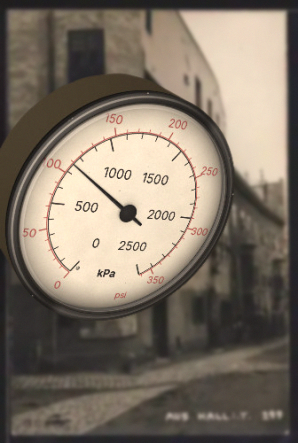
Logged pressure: 750 kPa
